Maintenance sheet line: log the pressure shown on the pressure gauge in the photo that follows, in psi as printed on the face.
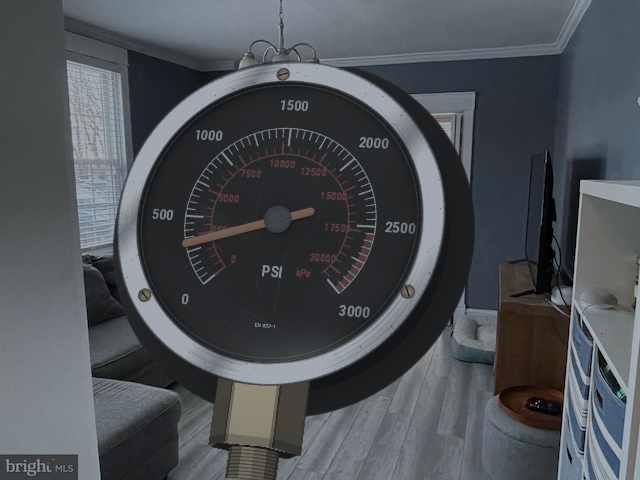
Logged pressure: 300 psi
